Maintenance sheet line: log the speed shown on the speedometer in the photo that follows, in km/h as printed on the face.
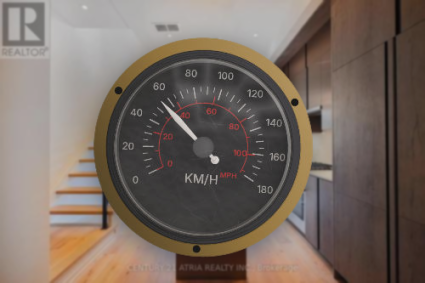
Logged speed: 55 km/h
